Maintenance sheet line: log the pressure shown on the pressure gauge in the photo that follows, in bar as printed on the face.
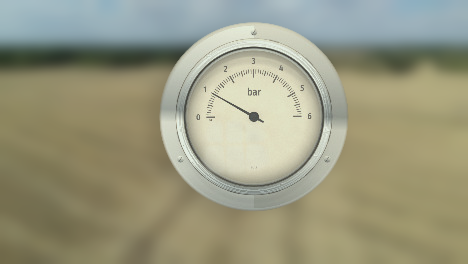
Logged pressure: 1 bar
